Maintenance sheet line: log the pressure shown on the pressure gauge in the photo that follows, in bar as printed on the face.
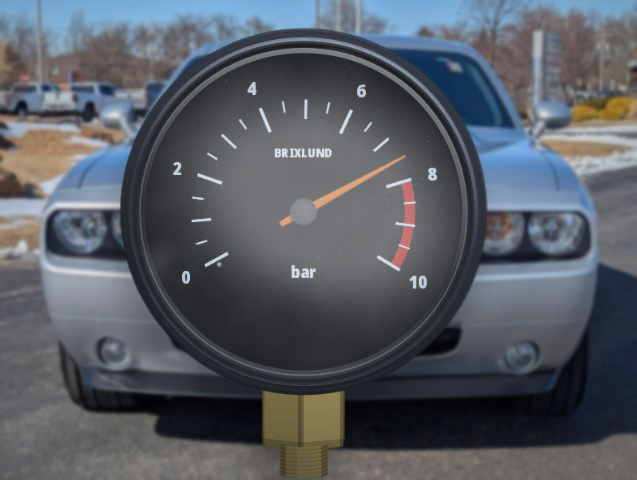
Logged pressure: 7.5 bar
